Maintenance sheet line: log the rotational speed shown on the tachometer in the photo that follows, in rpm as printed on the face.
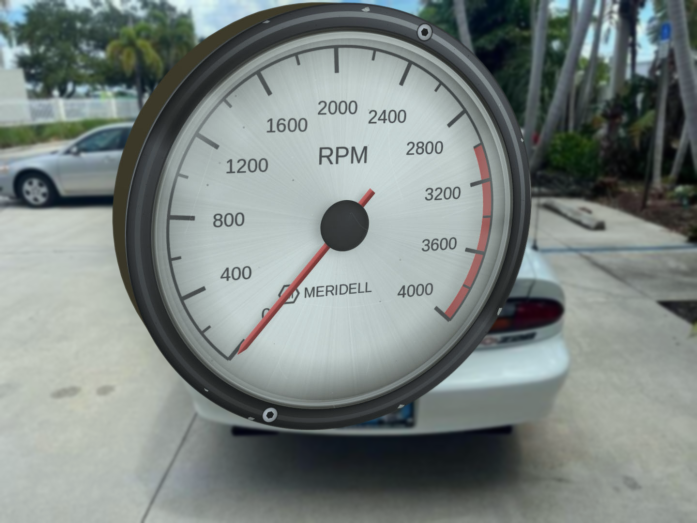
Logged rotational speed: 0 rpm
